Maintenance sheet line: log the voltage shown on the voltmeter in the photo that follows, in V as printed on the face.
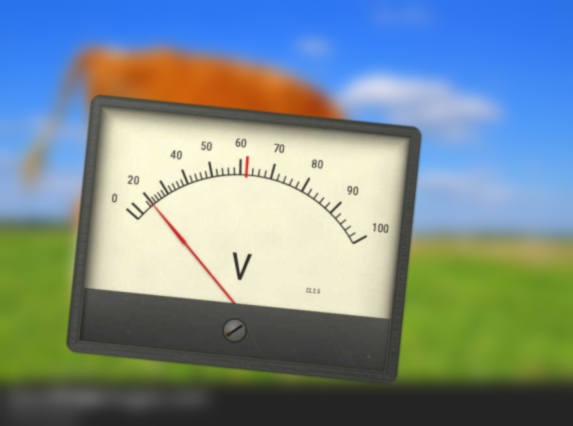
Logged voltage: 20 V
